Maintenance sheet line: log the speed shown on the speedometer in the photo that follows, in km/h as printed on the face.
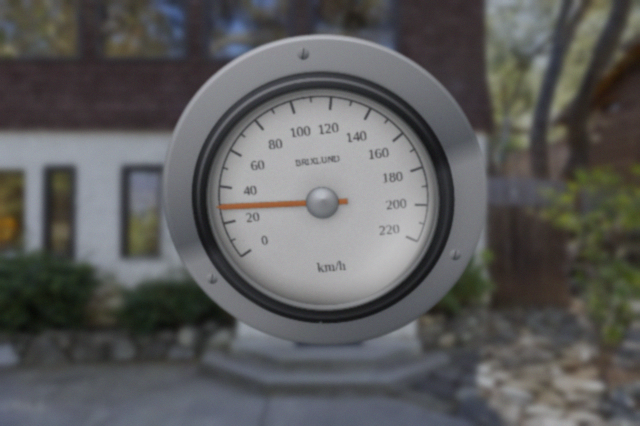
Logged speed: 30 km/h
